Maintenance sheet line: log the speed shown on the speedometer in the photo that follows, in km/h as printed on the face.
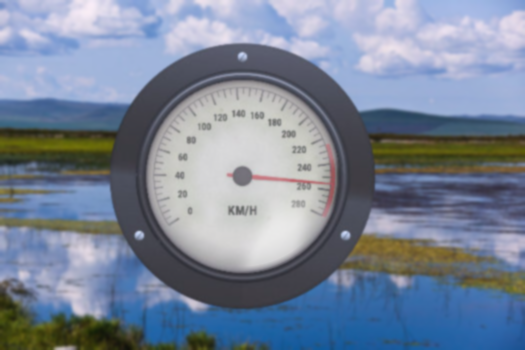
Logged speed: 255 km/h
